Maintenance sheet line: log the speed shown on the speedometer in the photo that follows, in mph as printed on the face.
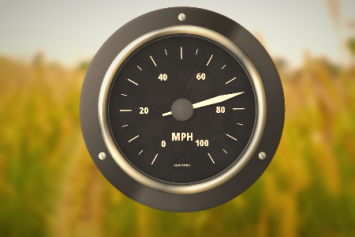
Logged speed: 75 mph
